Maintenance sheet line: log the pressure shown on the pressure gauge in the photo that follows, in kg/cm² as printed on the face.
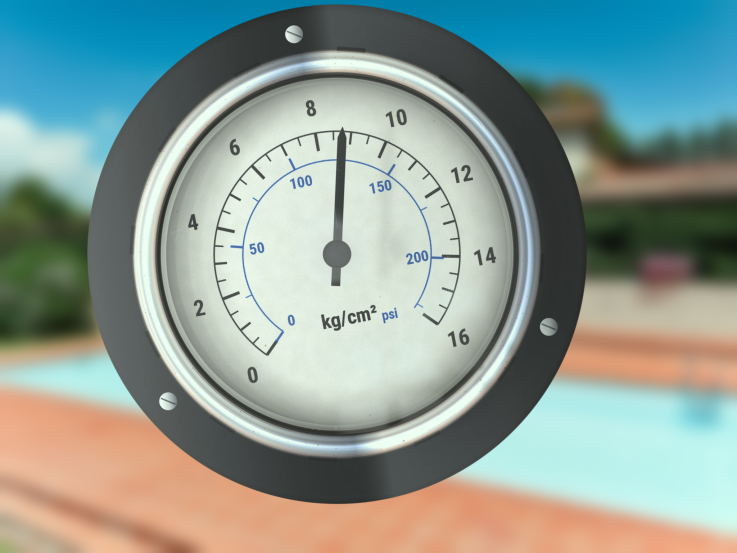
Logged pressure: 8.75 kg/cm²
